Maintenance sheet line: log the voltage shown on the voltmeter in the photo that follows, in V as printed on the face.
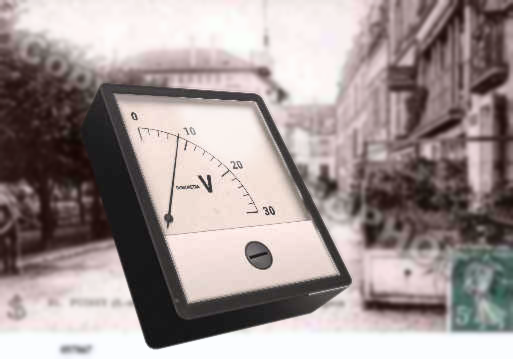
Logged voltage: 8 V
